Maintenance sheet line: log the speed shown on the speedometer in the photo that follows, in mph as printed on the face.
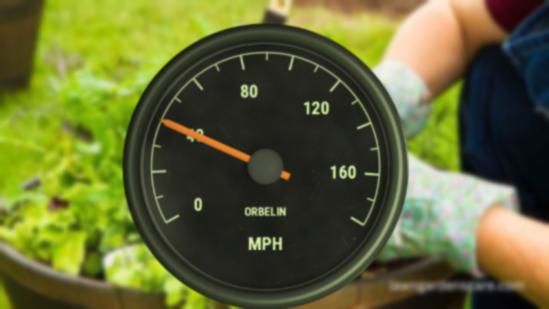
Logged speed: 40 mph
